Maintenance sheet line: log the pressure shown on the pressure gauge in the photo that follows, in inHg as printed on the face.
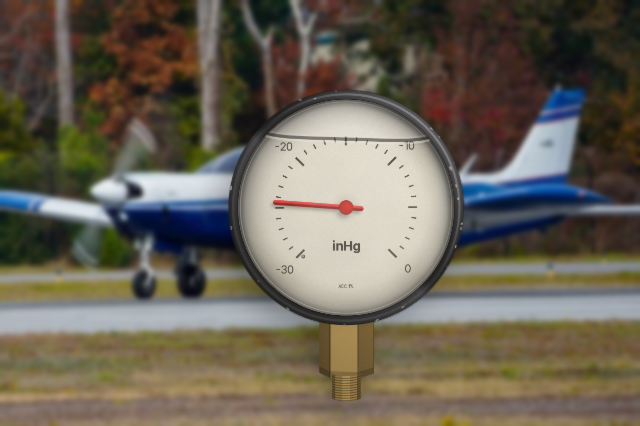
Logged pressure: -24.5 inHg
